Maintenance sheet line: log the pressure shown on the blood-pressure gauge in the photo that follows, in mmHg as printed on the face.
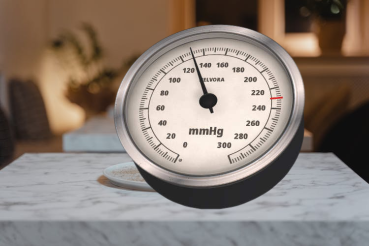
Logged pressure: 130 mmHg
